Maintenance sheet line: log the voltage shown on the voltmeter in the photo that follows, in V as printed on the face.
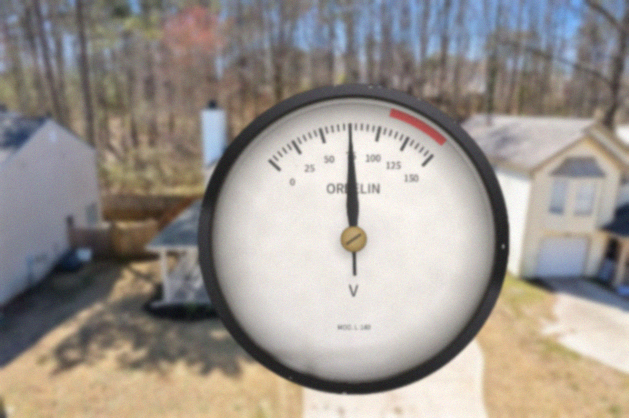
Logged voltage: 75 V
